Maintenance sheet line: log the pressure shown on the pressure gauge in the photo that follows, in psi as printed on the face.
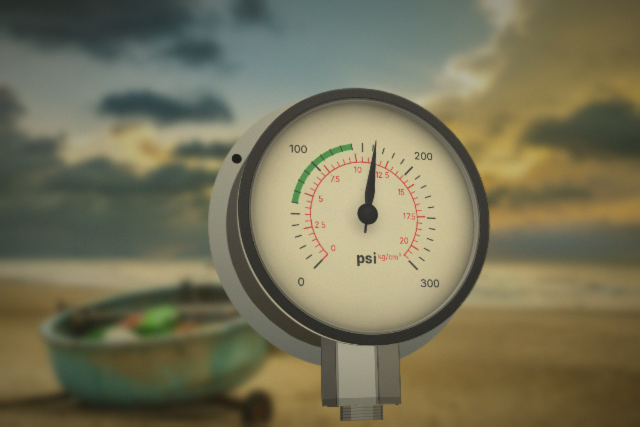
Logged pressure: 160 psi
